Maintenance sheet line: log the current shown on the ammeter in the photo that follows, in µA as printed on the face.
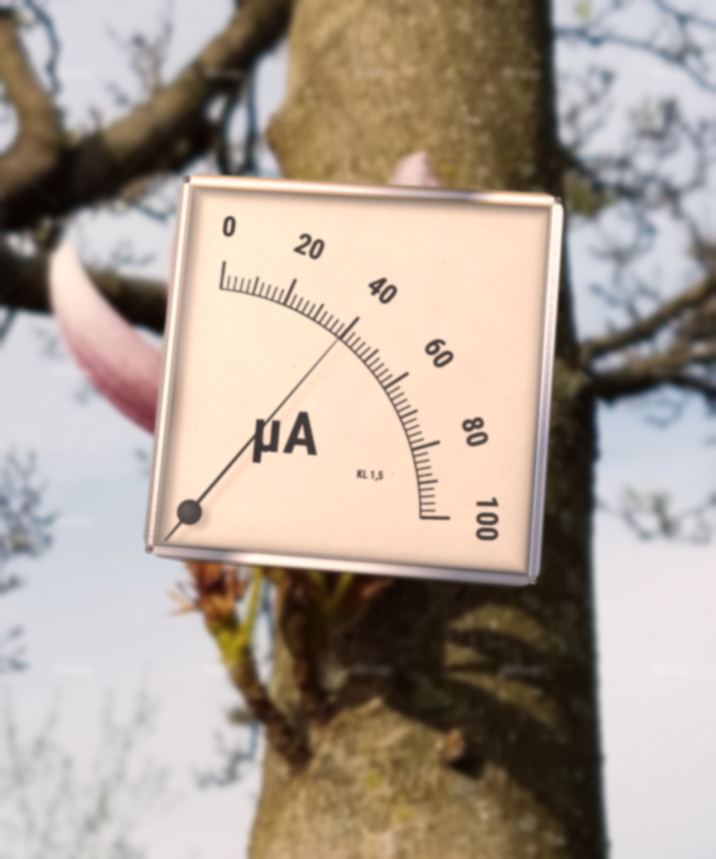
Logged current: 40 µA
